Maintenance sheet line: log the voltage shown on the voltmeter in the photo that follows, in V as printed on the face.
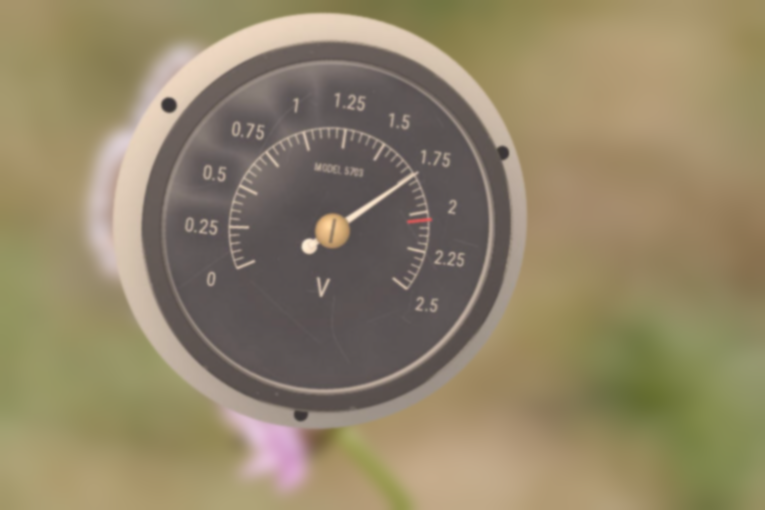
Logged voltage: 1.75 V
